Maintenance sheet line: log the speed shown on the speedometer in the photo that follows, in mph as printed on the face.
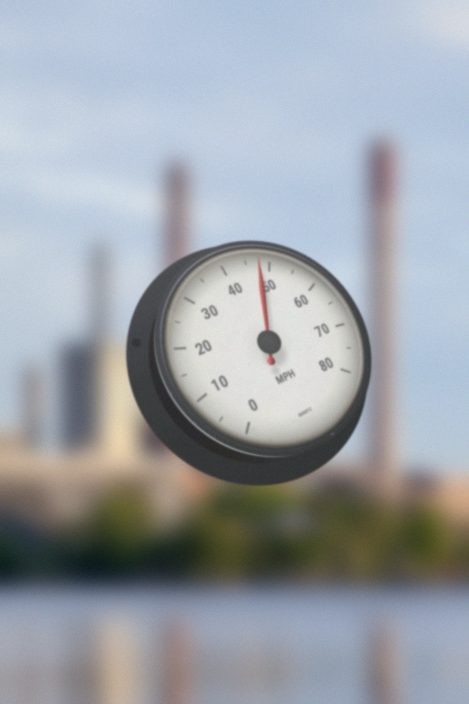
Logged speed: 47.5 mph
